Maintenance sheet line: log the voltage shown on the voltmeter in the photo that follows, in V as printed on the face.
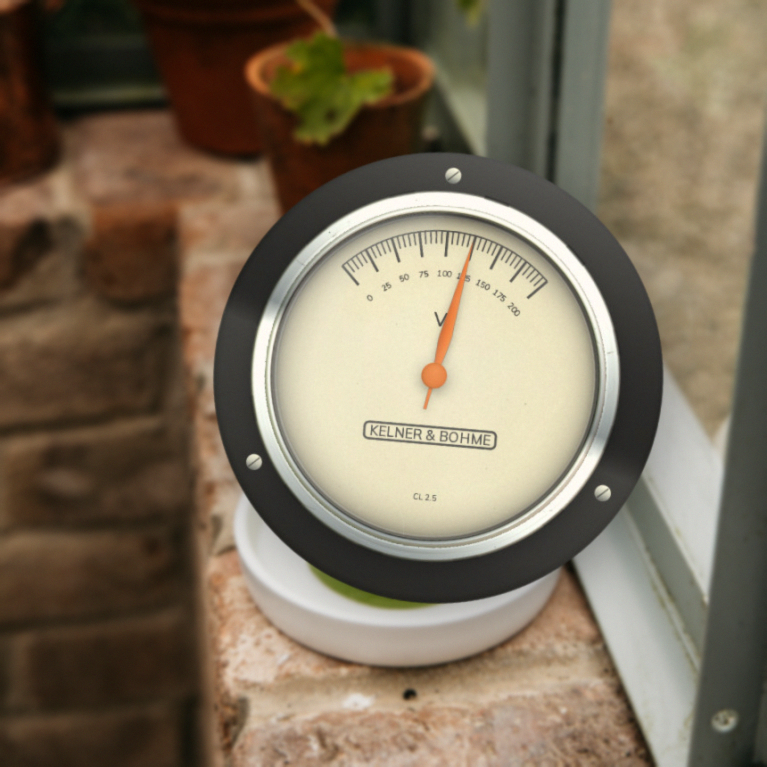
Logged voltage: 125 V
